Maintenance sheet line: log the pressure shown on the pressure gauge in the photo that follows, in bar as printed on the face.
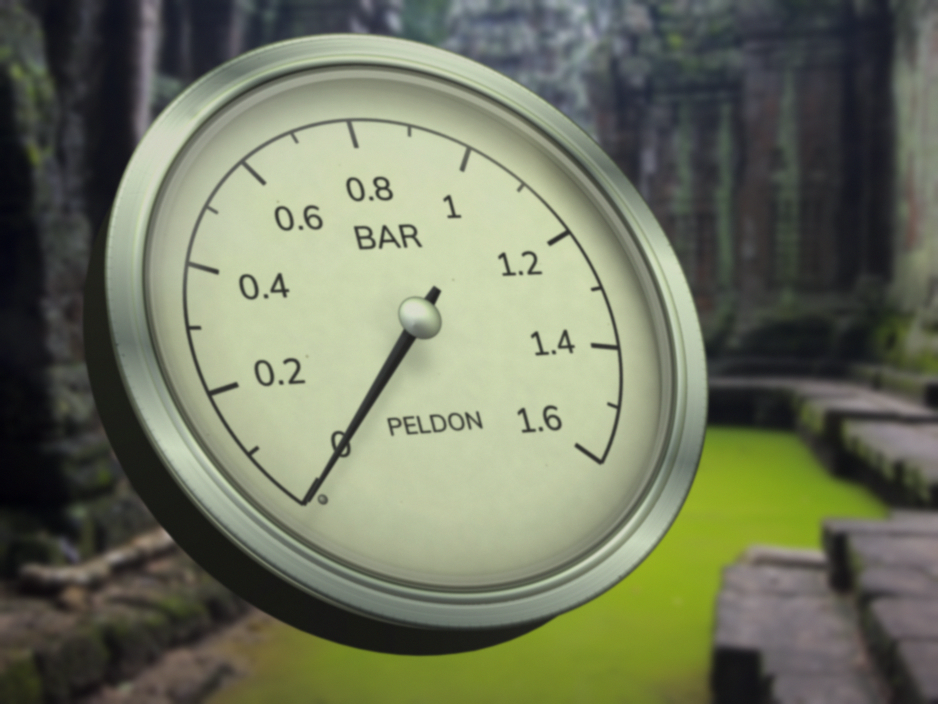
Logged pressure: 0 bar
